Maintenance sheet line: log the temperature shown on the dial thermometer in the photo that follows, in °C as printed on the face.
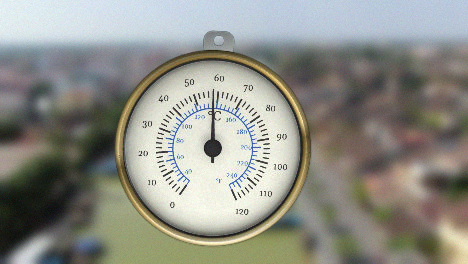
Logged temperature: 58 °C
